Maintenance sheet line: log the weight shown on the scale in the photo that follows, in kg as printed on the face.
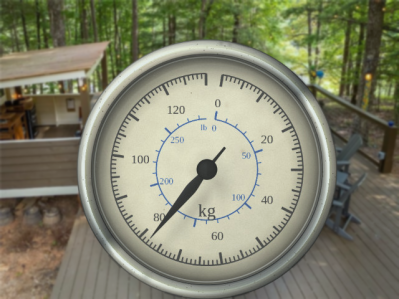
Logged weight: 78 kg
